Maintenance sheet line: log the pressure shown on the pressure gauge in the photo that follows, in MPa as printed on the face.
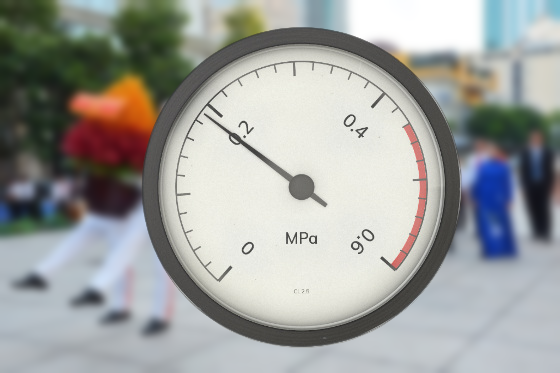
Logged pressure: 0.19 MPa
